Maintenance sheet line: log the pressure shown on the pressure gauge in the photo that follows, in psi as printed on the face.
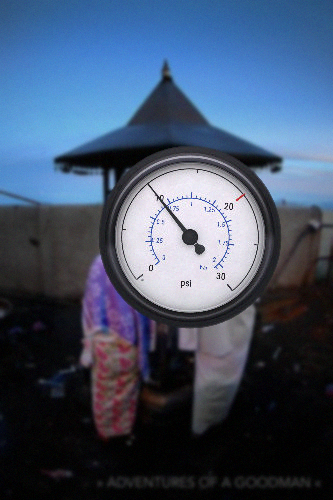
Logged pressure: 10 psi
